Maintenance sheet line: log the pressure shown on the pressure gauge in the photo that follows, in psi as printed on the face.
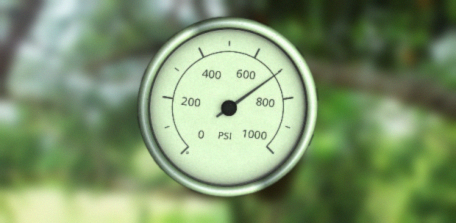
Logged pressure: 700 psi
